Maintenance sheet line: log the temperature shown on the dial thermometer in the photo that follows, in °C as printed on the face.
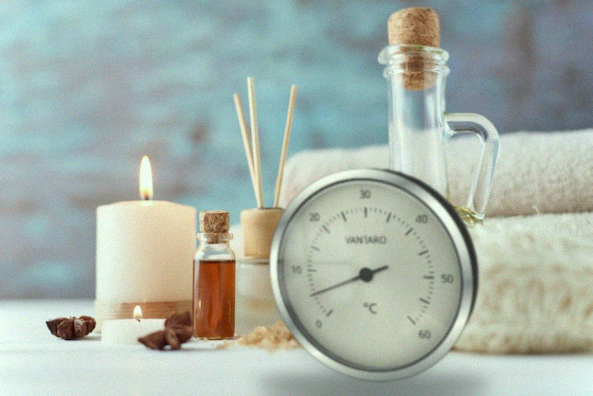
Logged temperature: 5 °C
